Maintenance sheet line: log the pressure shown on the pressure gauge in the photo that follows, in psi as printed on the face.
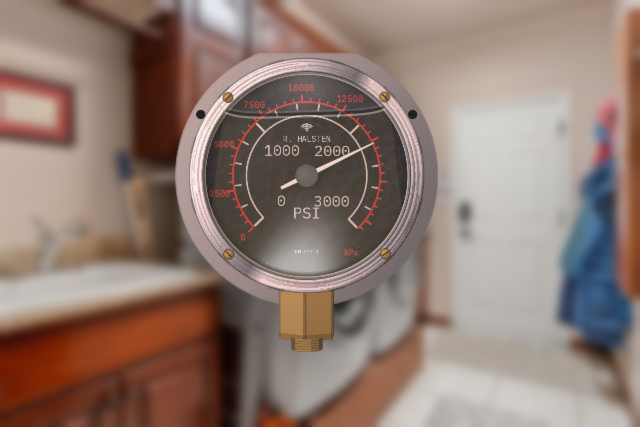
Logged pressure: 2200 psi
